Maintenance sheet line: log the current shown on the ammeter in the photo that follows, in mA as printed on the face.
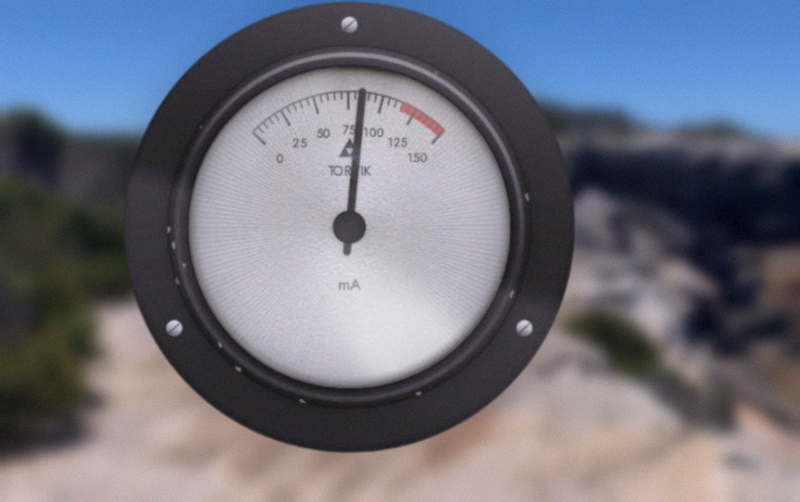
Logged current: 85 mA
